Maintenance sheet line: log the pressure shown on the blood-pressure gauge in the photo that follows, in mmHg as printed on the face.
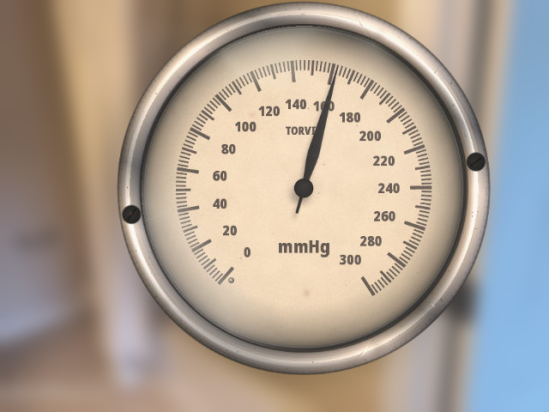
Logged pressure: 162 mmHg
